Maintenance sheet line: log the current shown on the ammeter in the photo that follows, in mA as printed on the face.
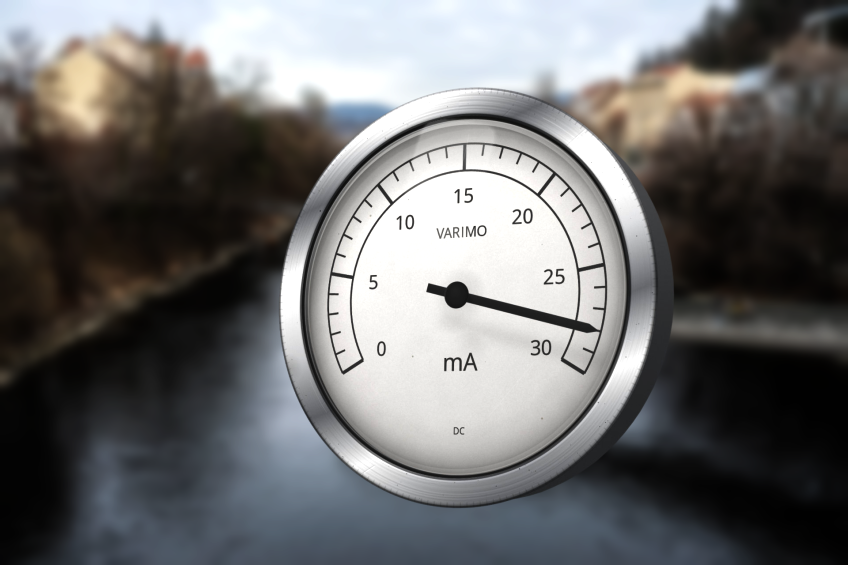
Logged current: 28 mA
